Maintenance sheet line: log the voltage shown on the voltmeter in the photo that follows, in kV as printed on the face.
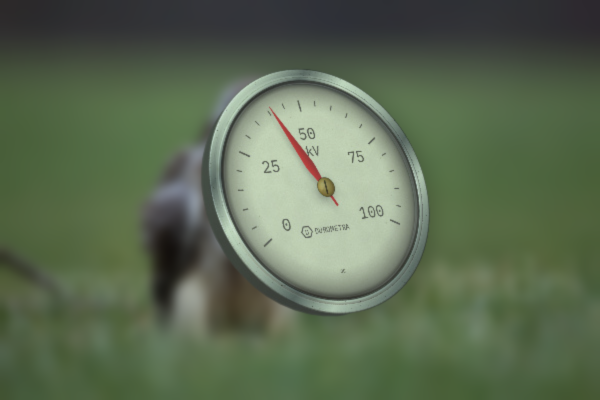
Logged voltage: 40 kV
